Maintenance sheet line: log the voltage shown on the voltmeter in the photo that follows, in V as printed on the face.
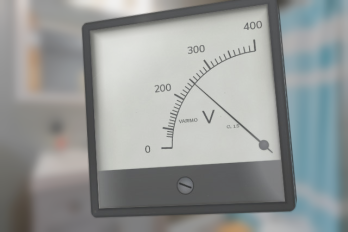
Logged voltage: 250 V
